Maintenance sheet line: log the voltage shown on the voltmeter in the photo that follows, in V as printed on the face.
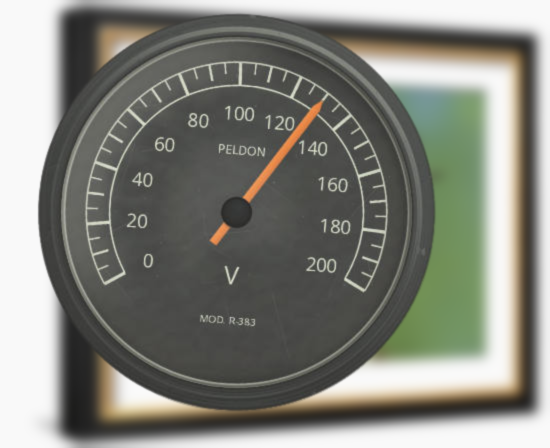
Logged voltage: 130 V
